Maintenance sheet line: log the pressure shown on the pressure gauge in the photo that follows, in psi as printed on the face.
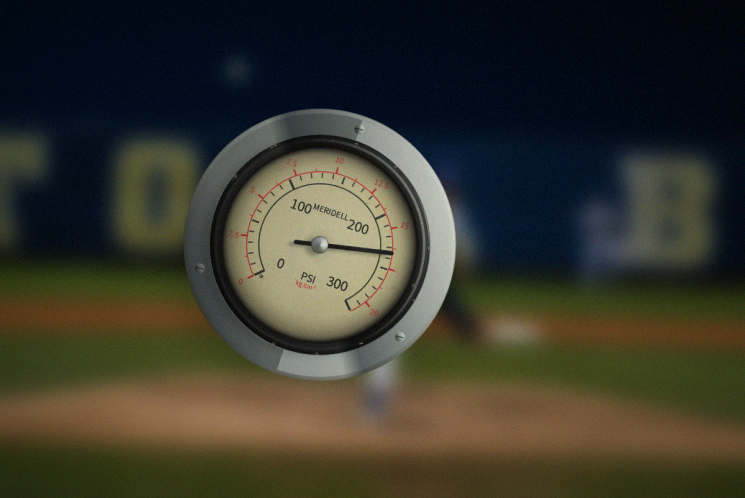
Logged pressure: 235 psi
